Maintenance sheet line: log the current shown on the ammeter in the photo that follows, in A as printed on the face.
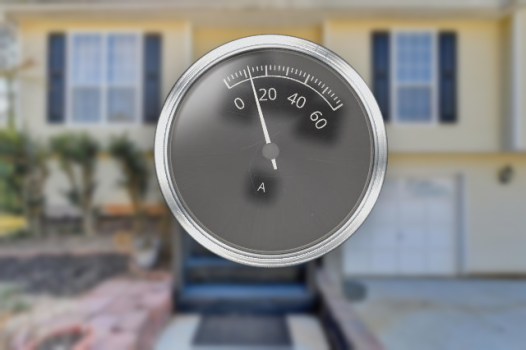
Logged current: 12 A
